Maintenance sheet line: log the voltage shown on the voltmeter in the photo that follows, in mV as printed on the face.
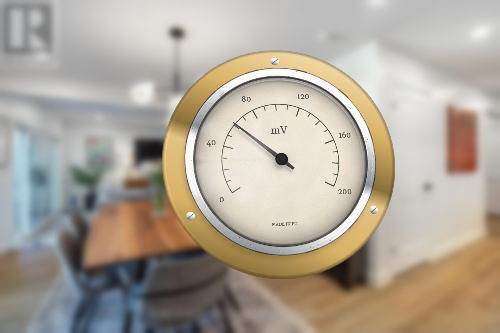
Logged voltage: 60 mV
